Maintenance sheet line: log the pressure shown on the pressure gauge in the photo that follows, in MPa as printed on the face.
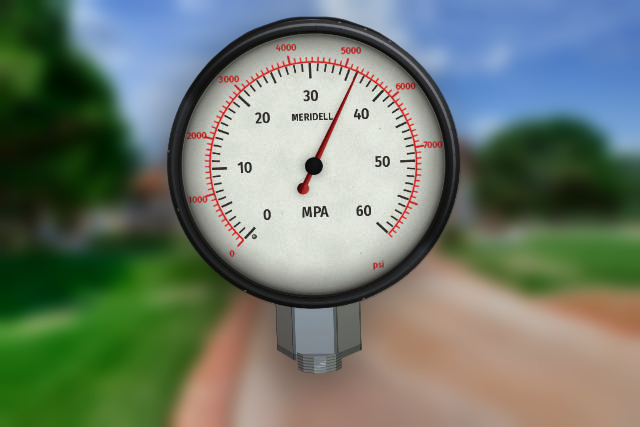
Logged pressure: 36 MPa
